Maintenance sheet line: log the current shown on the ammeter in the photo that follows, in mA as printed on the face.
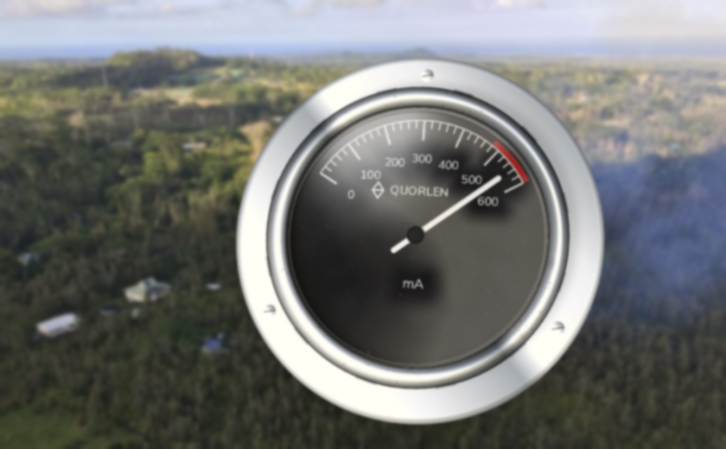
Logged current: 560 mA
